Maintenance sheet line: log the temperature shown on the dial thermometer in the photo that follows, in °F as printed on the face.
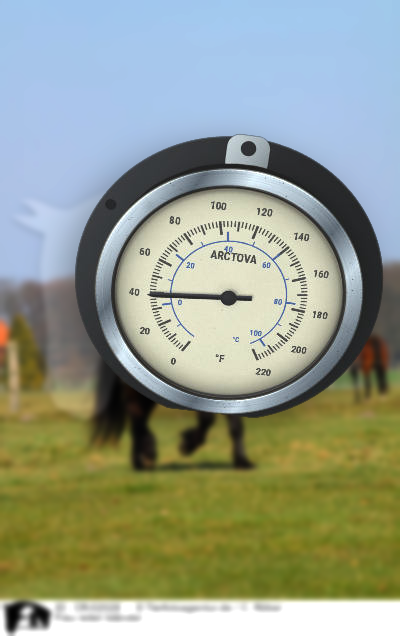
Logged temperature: 40 °F
